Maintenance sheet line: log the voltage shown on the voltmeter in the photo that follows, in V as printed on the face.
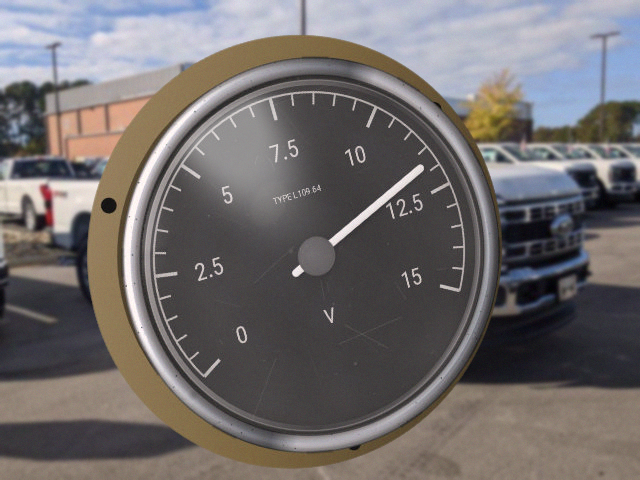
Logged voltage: 11.75 V
